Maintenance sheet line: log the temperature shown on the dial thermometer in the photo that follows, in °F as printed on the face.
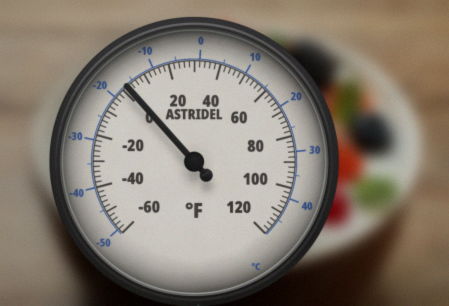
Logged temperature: 2 °F
